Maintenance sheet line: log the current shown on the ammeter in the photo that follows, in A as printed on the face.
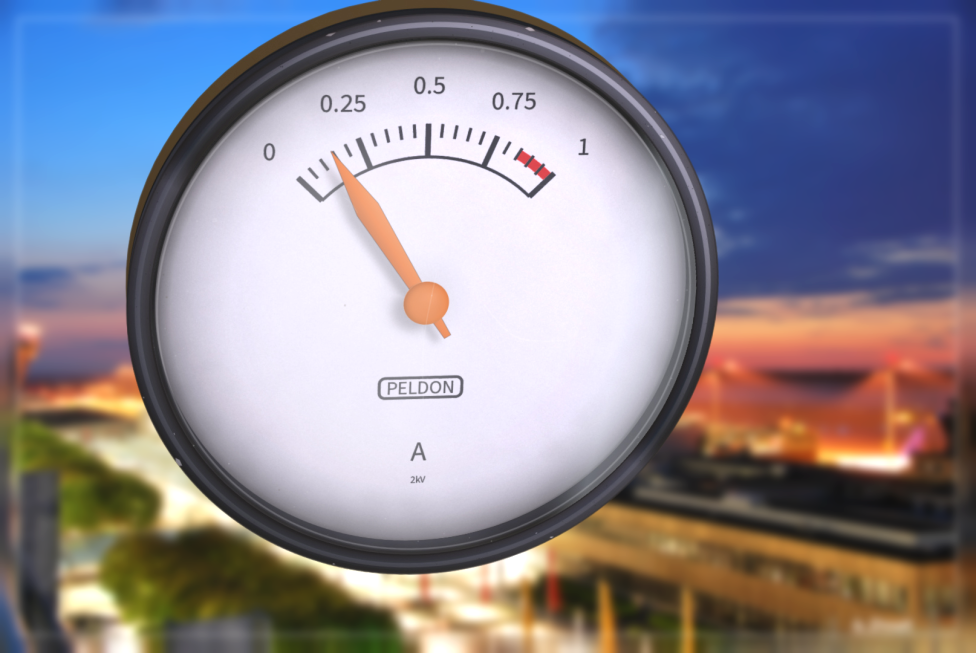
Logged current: 0.15 A
